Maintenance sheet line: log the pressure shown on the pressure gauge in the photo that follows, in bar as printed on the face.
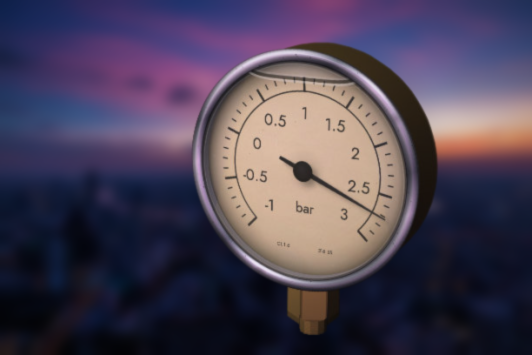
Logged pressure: 2.7 bar
